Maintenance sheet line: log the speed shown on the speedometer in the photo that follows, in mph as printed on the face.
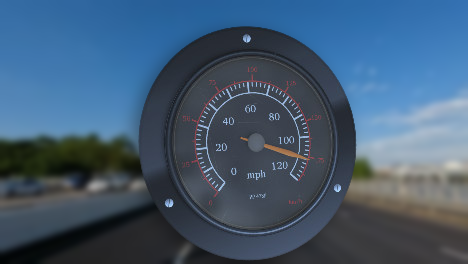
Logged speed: 110 mph
